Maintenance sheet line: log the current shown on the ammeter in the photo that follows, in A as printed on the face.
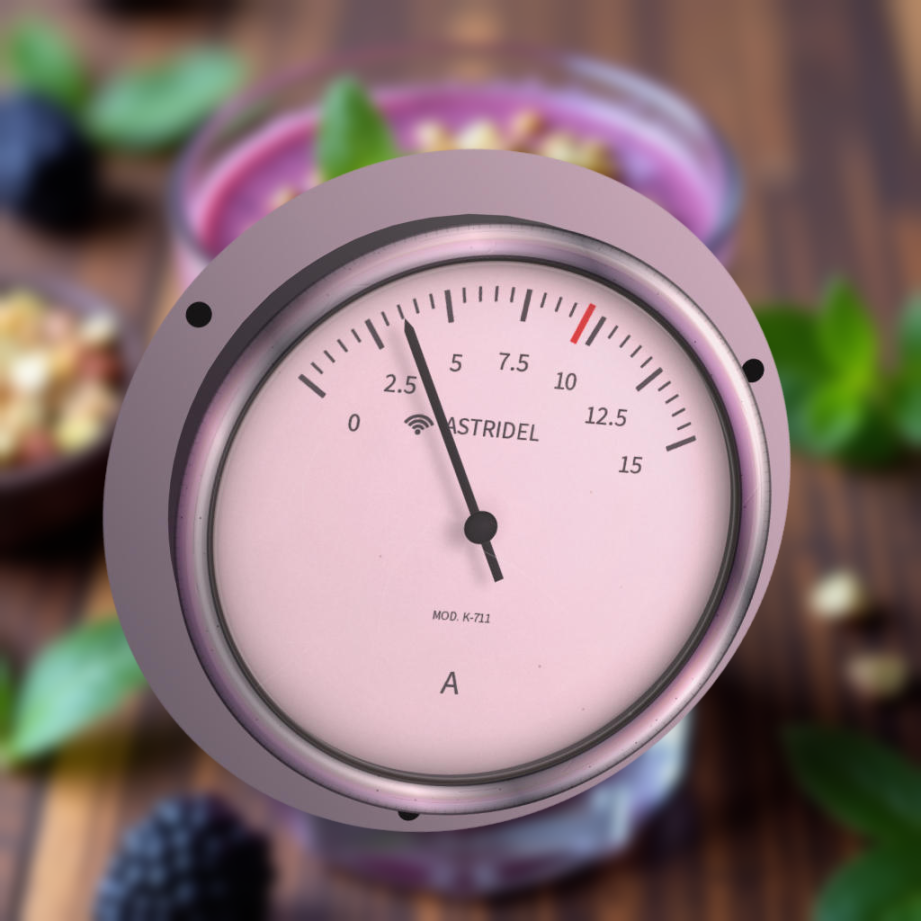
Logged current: 3.5 A
